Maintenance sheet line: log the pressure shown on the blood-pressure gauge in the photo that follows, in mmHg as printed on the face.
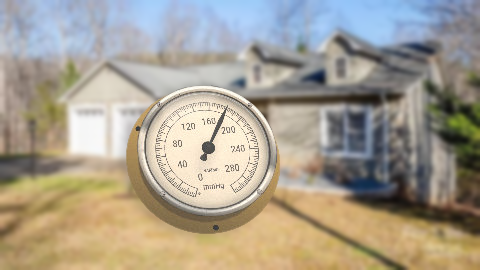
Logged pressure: 180 mmHg
